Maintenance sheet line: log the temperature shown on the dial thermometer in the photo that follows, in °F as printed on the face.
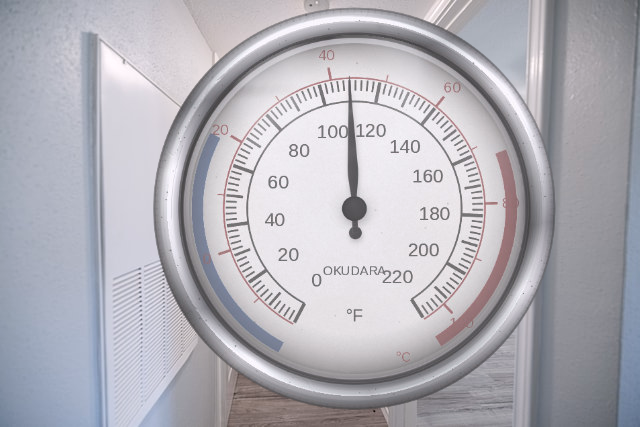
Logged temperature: 110 °F
